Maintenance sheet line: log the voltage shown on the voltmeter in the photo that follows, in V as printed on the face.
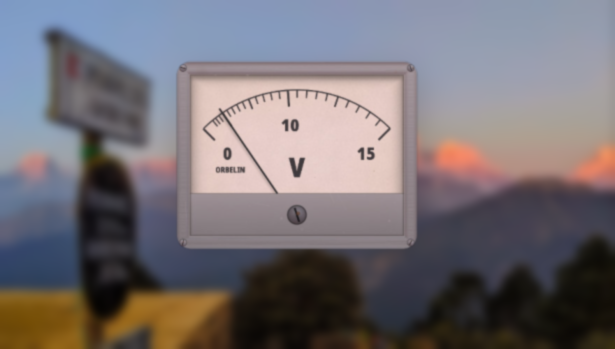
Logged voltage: 5 V
